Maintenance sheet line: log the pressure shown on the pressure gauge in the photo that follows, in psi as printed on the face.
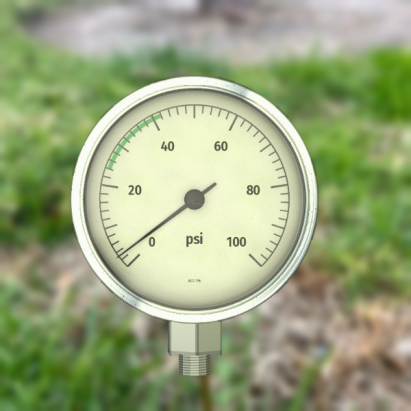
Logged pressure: 3 psi
